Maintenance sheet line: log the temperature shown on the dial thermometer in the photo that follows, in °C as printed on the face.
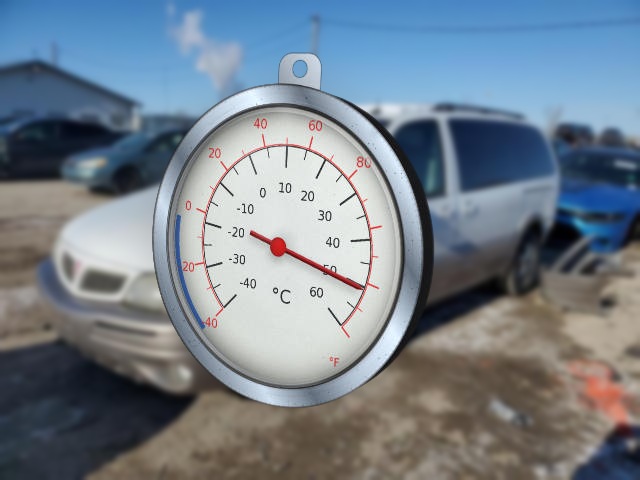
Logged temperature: 50 °C
